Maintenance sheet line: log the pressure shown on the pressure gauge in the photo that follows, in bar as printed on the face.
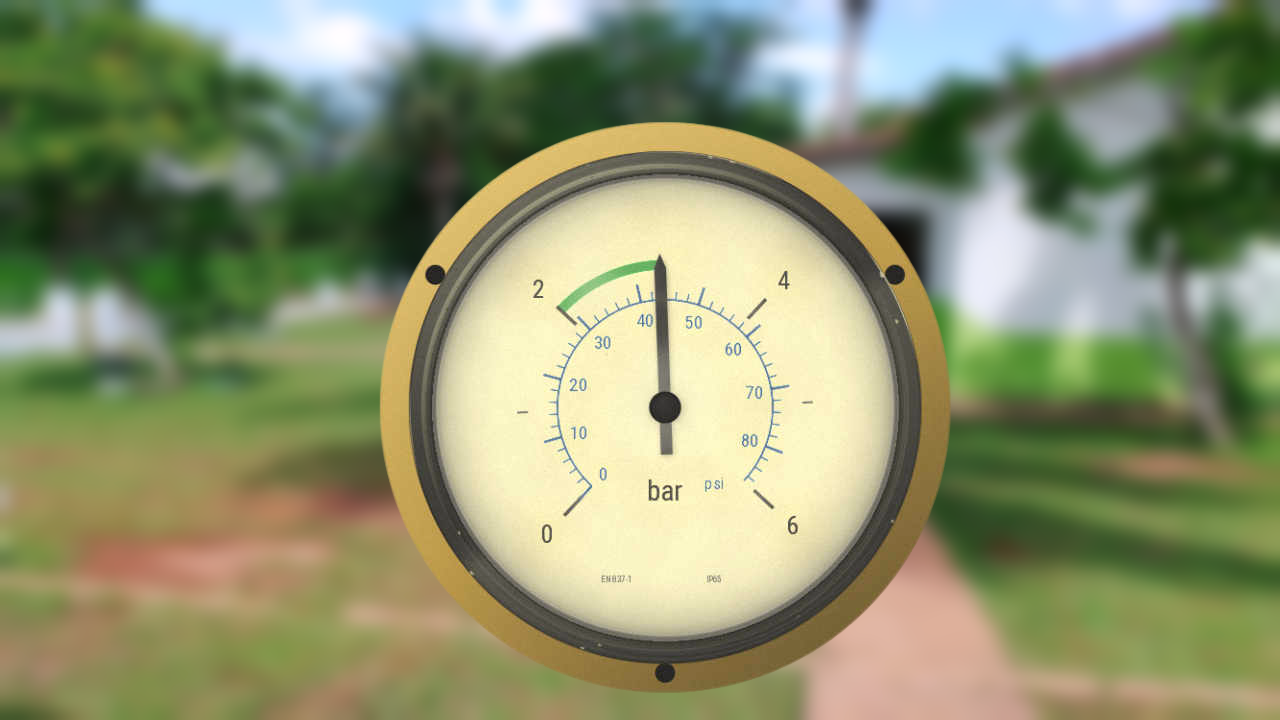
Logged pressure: 3 bar
